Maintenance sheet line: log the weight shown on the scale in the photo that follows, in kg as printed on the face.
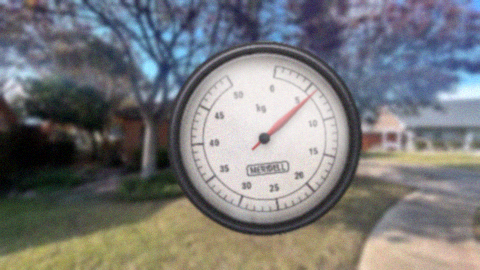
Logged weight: 6 kg
